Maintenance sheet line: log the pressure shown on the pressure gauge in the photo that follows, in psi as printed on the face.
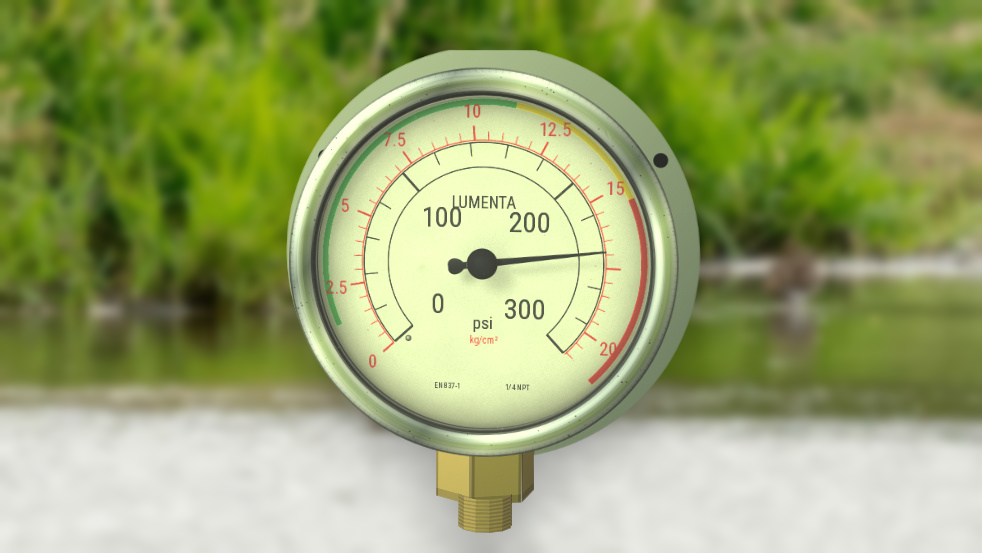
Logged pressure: 240 psi
